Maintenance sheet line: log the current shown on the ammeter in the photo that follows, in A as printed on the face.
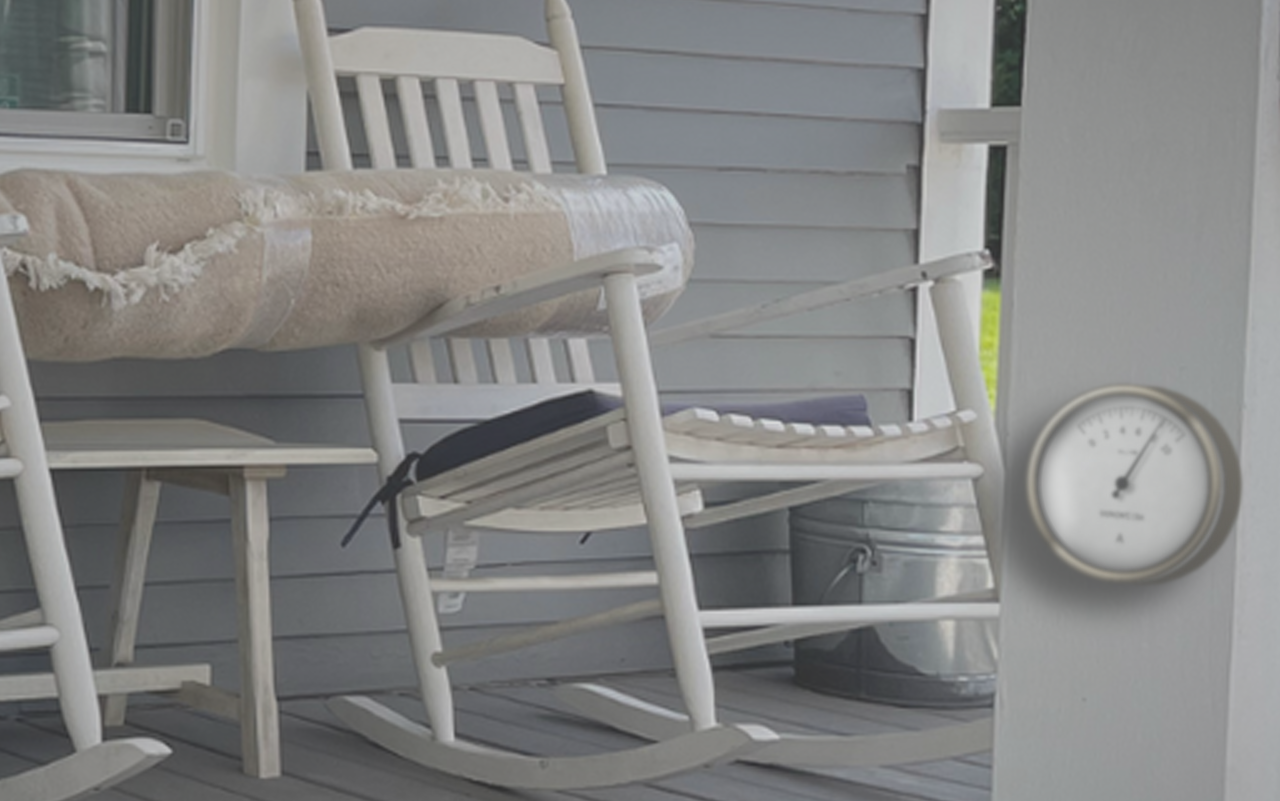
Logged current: 8 A
